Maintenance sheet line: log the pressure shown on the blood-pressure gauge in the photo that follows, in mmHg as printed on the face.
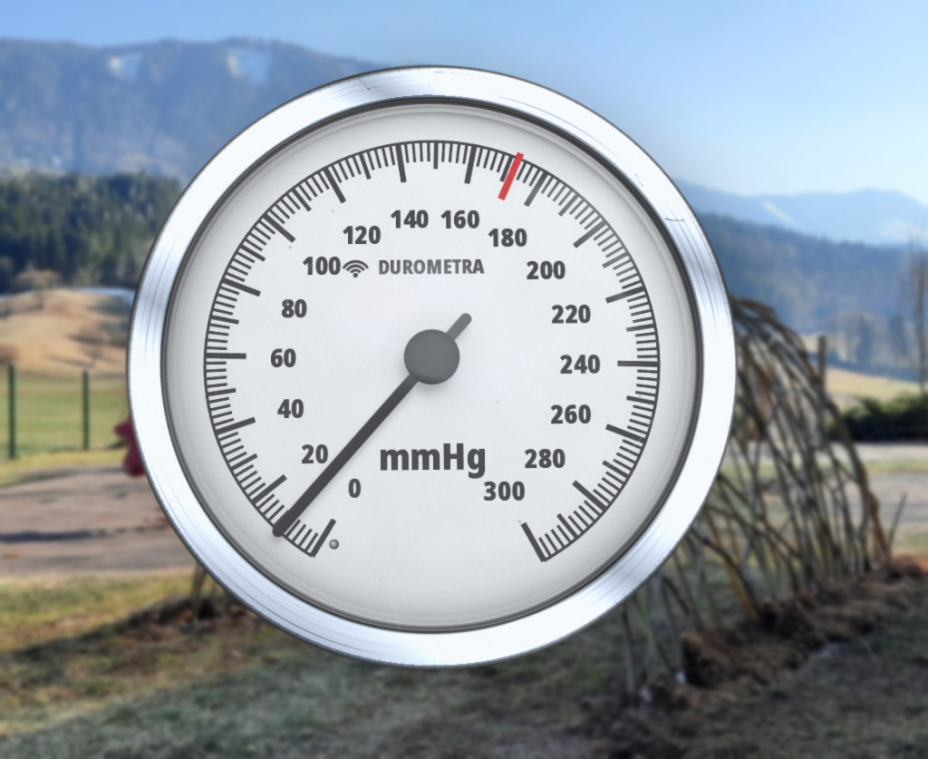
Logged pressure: 10 mmHg
